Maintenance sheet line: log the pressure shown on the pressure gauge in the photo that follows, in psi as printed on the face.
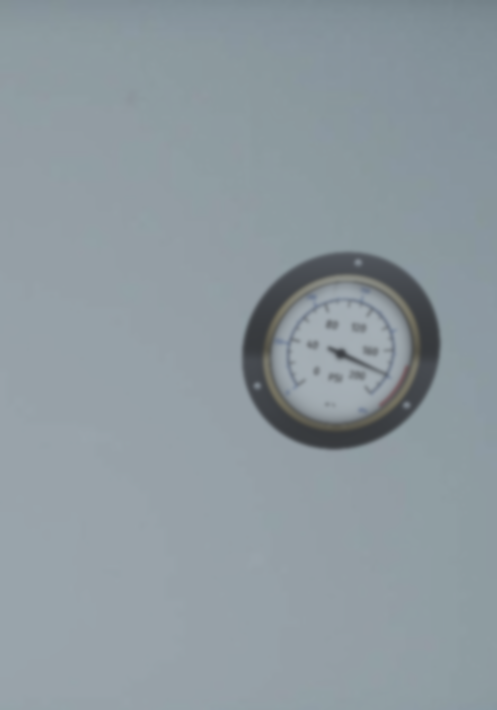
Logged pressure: 180 psi
